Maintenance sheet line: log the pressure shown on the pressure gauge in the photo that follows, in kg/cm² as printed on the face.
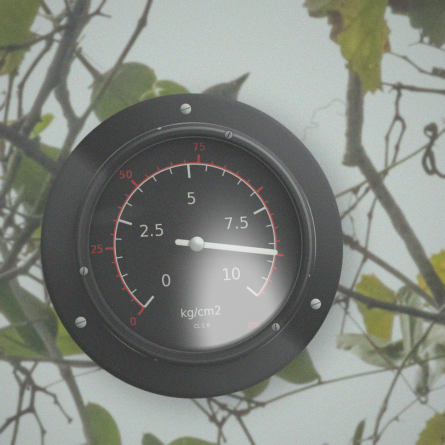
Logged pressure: 8.75 kg/cm²
